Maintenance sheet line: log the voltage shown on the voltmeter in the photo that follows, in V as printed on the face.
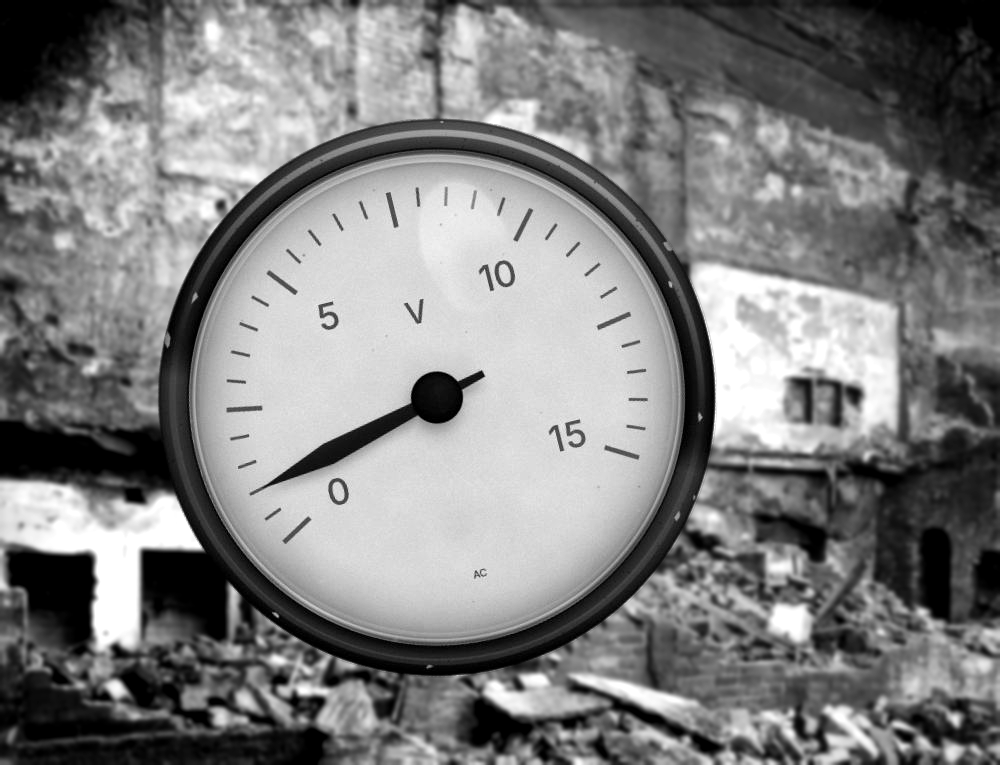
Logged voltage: 1 V
